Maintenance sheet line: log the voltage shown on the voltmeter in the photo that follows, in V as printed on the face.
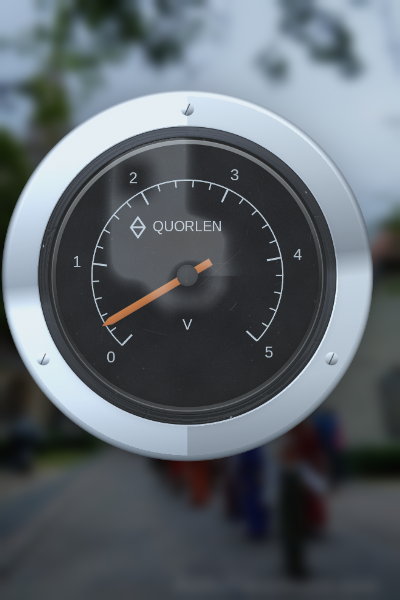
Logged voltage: 0.3 V
